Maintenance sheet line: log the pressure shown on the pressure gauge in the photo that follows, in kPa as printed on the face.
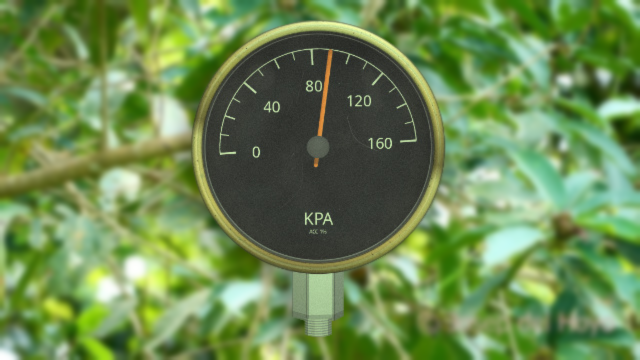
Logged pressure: 90 kPa
